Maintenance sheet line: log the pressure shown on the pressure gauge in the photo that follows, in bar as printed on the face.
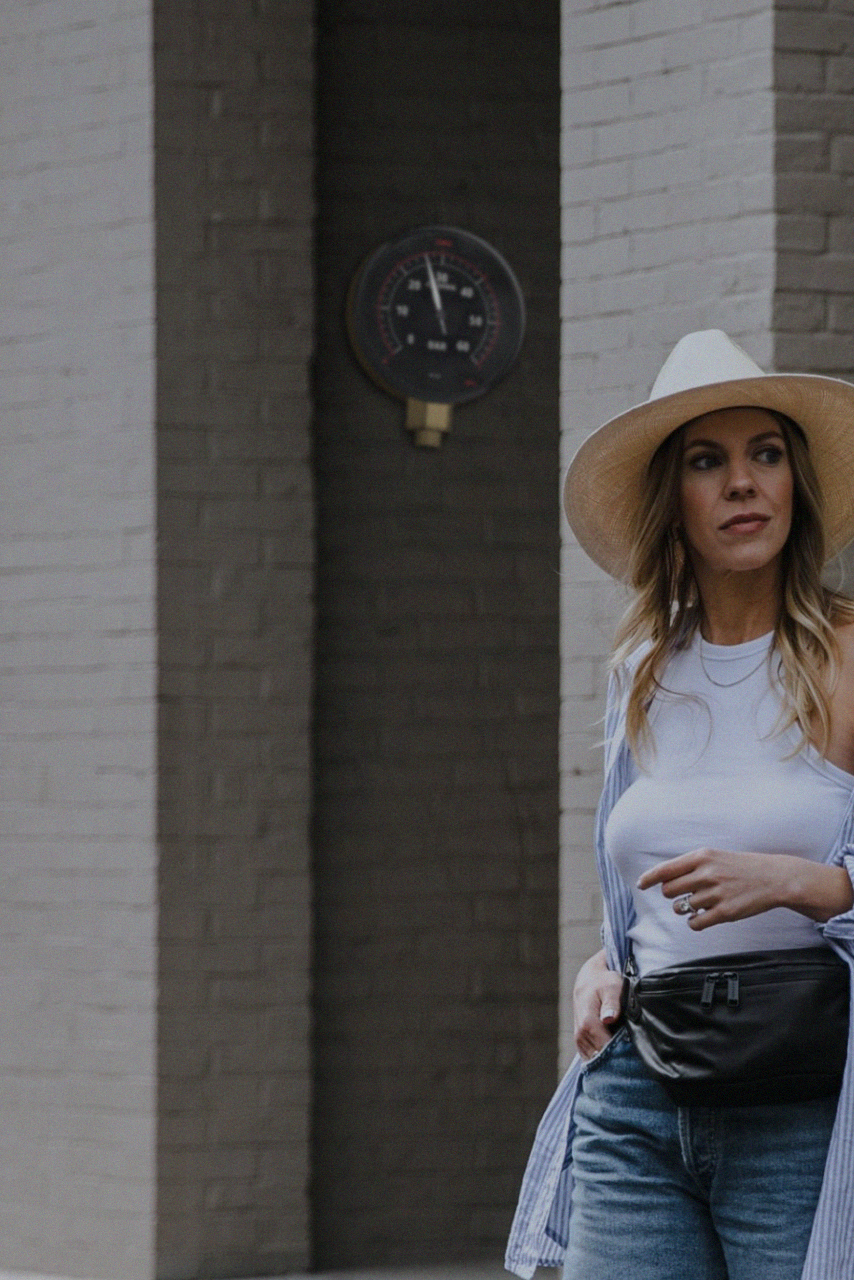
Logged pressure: 26 bar
